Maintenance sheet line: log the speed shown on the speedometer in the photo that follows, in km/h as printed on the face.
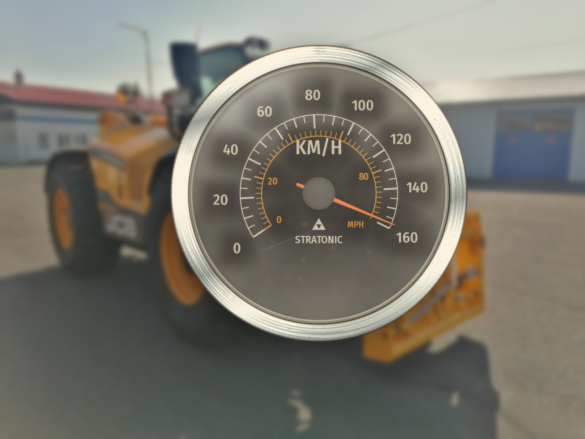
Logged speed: 157.5 km/h
